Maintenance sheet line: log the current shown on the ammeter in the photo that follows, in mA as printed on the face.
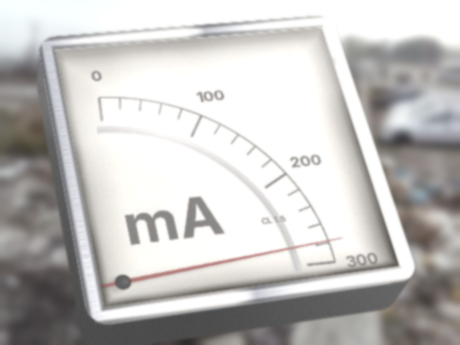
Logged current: 280 mA
